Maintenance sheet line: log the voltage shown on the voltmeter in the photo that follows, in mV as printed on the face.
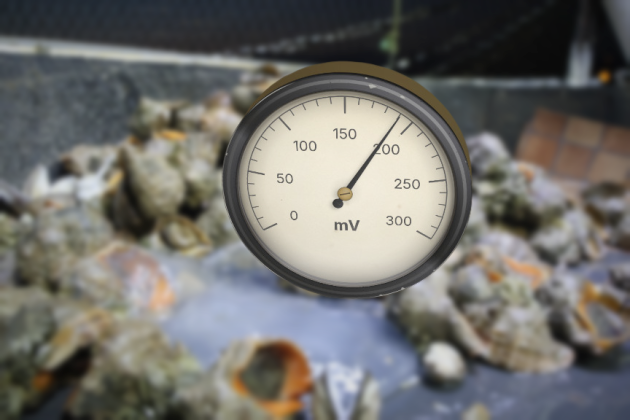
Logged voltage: 190 mV
